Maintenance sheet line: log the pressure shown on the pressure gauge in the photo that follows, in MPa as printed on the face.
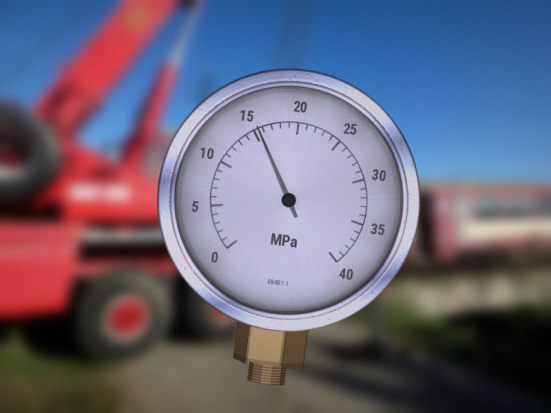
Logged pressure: 15.5 MPa
